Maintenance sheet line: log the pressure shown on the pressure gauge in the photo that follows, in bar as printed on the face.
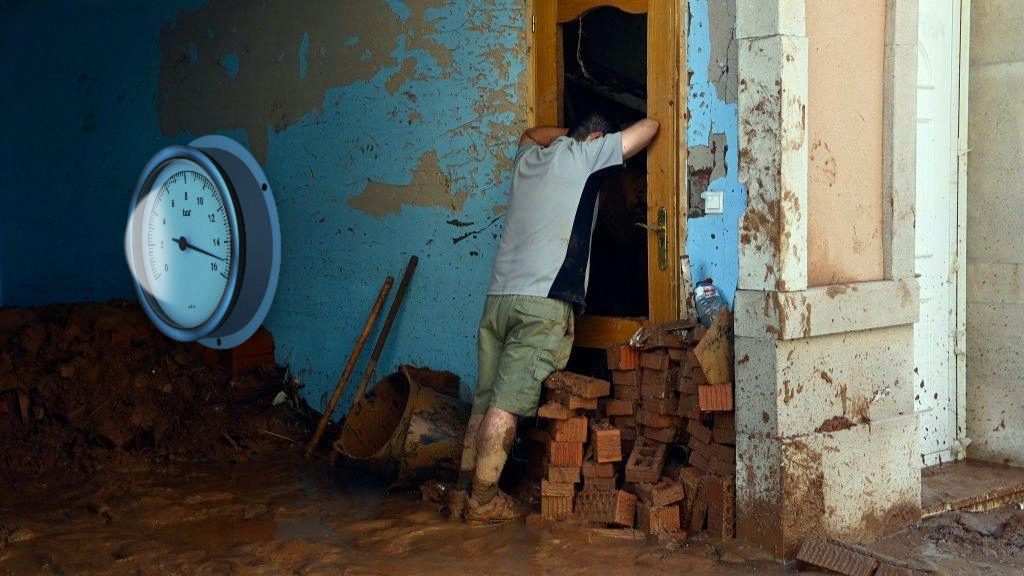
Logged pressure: 15 bar
